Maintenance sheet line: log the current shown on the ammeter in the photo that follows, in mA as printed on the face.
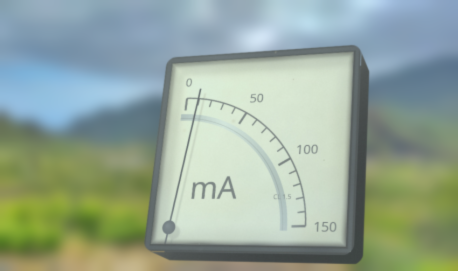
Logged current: 10 mA
